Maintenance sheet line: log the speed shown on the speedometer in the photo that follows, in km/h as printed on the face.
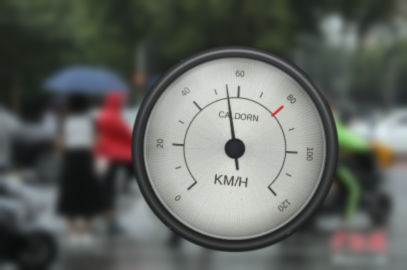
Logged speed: 55 km/h
